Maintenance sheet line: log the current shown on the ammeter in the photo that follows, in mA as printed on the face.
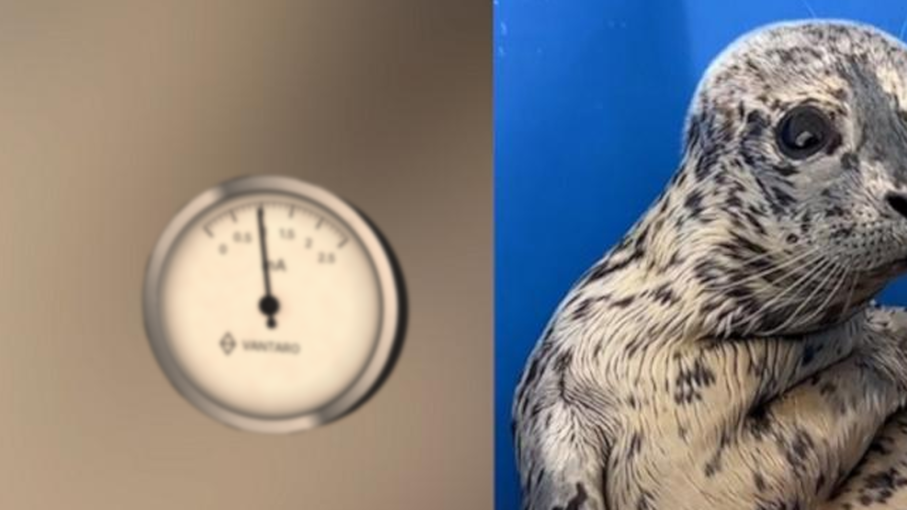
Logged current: 1 mA
